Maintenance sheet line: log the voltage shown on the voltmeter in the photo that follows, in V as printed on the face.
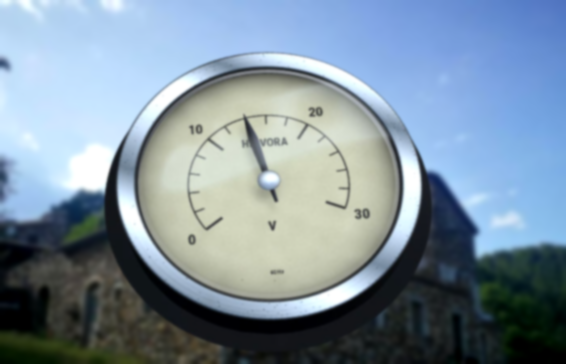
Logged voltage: 14 V
